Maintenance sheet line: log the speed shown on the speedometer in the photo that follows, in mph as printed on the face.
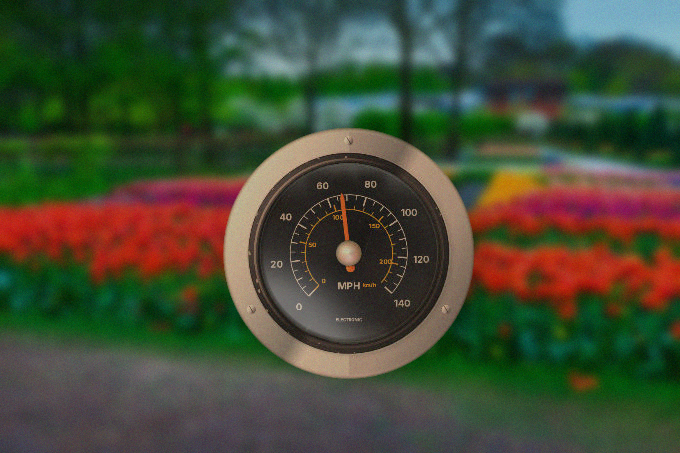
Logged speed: 67.5 mph
